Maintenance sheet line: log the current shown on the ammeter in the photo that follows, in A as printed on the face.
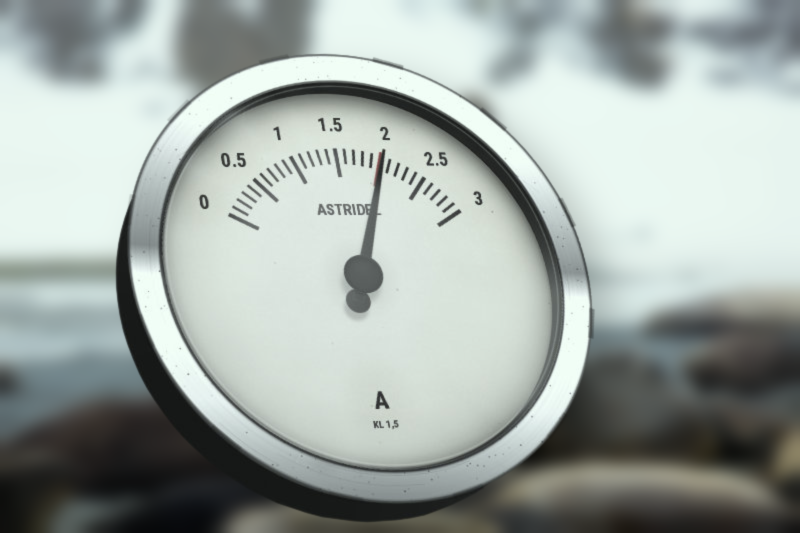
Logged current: 2 A
